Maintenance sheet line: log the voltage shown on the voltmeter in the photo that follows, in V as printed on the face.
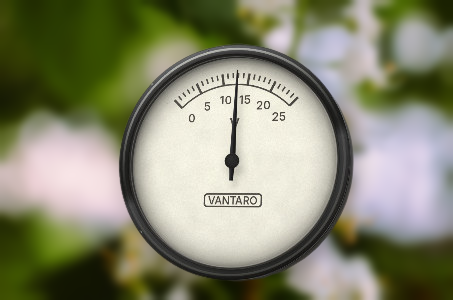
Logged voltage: 13 V
